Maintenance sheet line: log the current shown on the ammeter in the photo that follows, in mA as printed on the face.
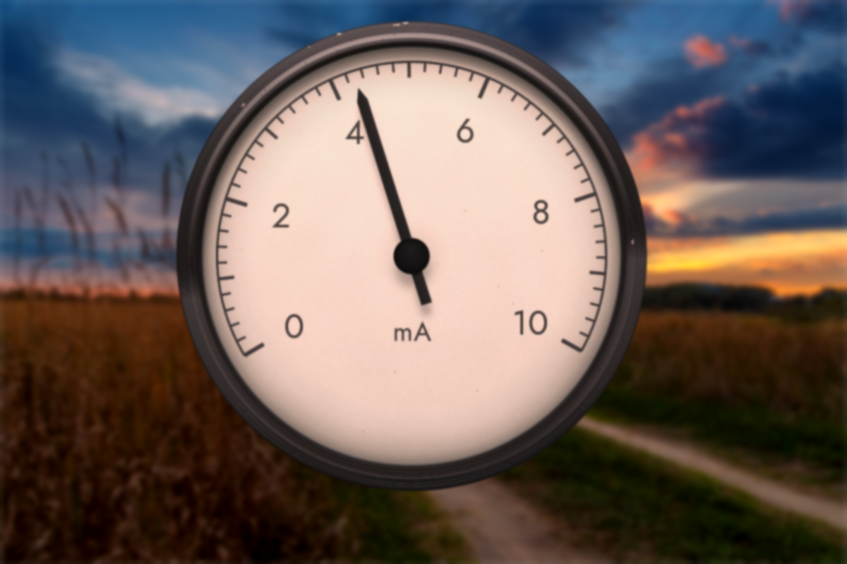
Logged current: 4.3 mA
